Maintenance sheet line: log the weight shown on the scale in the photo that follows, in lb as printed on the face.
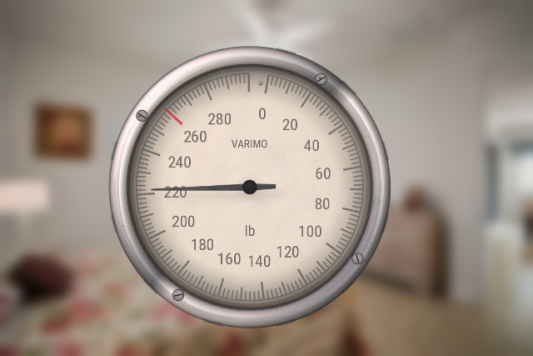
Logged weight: 222 lb
